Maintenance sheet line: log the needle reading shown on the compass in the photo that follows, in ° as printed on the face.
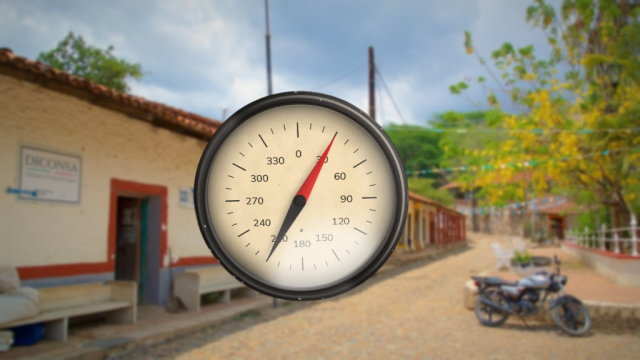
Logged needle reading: 30 °
